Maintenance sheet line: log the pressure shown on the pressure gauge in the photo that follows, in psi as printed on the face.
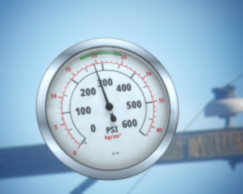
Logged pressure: 275 psi
